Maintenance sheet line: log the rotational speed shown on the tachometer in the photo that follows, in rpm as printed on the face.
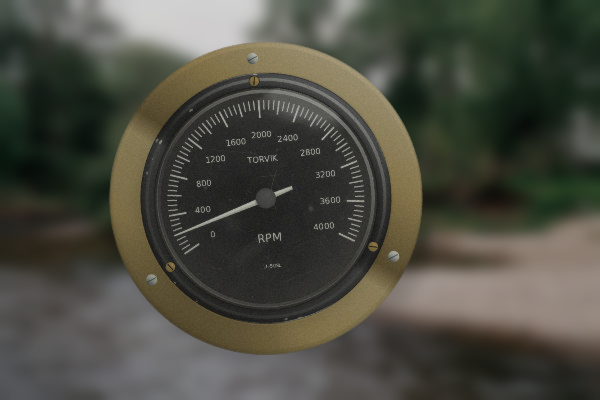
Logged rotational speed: 200 rpm
